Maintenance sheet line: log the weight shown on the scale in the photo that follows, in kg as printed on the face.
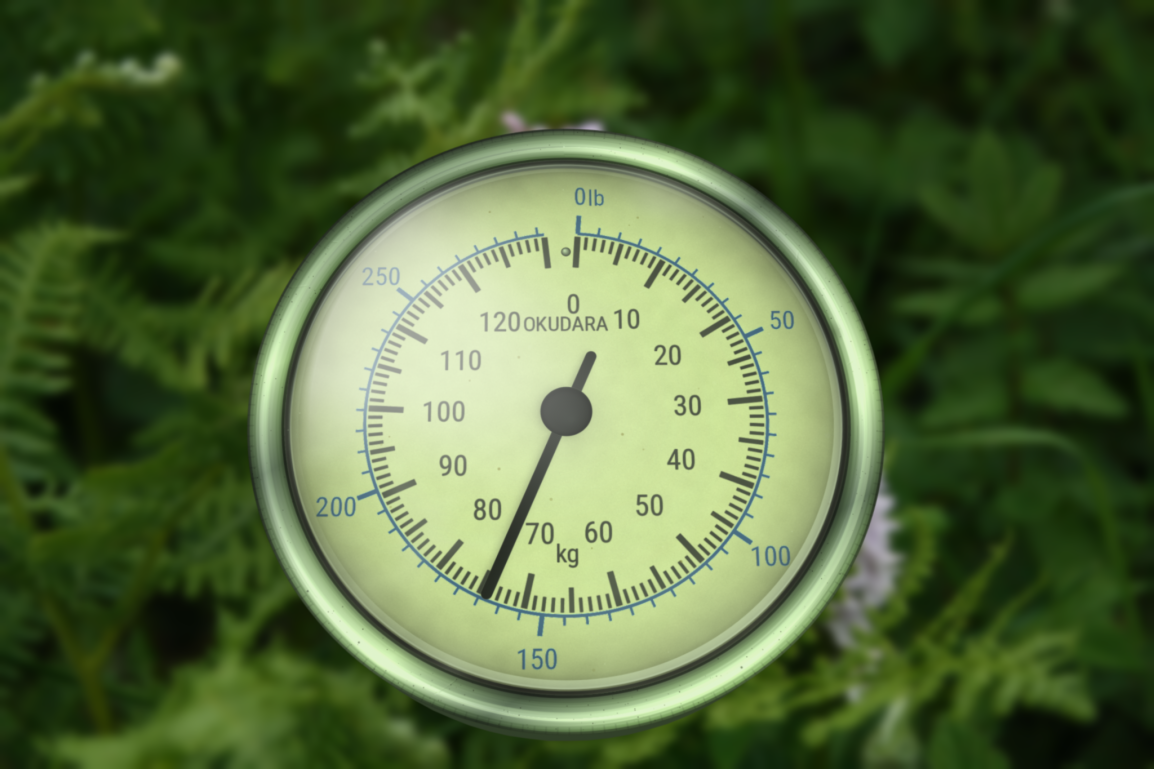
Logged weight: 74 kg
